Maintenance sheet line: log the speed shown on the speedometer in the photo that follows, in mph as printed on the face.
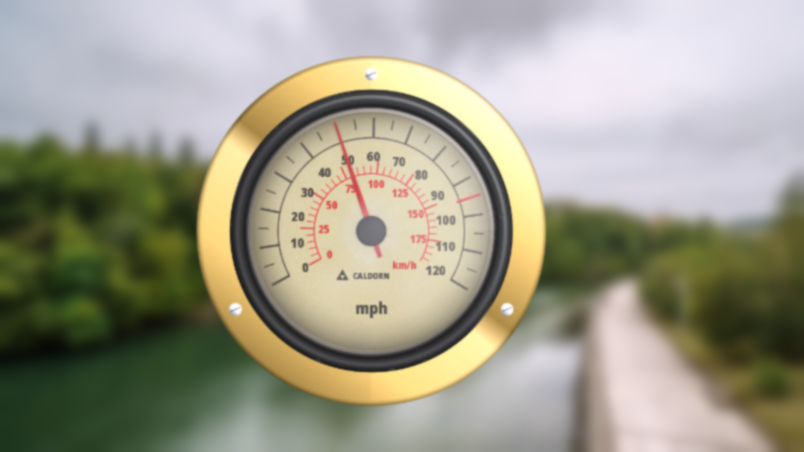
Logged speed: 50 mph
